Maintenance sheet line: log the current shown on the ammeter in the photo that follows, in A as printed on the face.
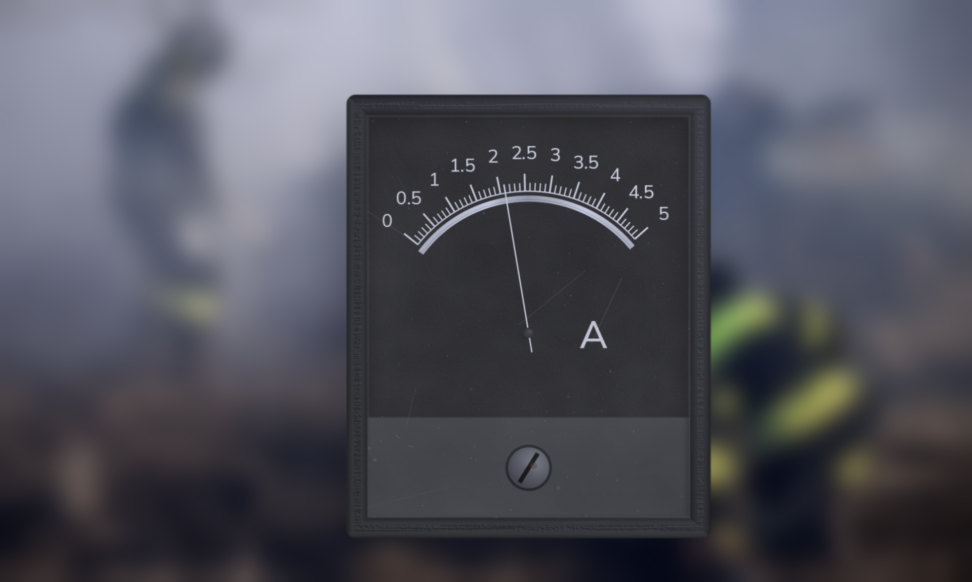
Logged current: 2.1 A
